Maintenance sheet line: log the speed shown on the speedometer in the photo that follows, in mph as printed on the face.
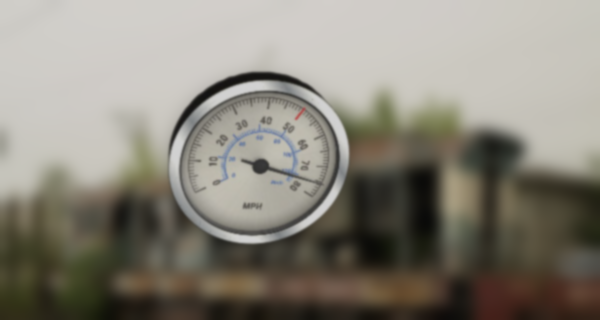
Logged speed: 75 mph
